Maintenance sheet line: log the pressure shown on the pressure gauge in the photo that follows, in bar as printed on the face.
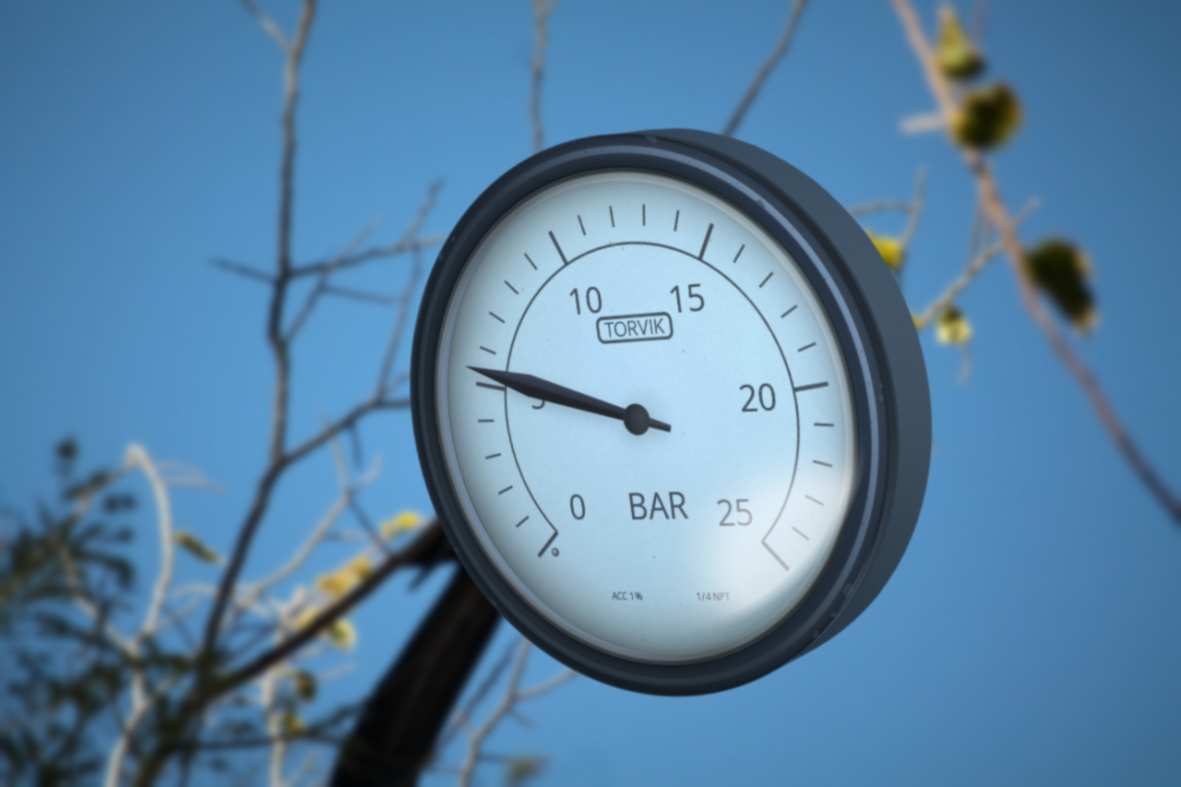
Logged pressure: 5.5 bar
